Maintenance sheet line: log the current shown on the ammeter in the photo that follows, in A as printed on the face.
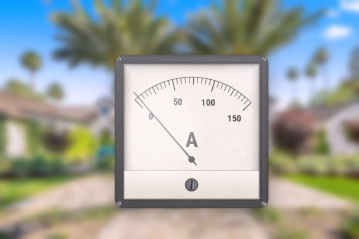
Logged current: 5 A
